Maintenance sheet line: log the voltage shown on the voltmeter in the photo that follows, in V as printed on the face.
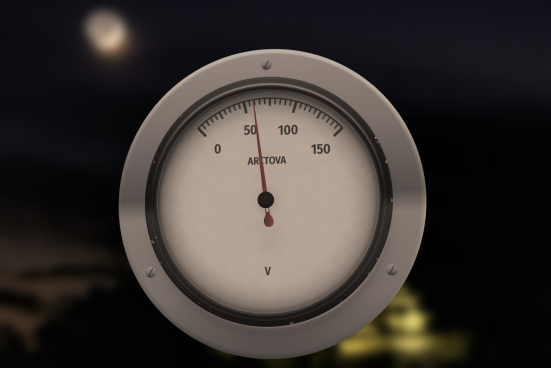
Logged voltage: 60 V
